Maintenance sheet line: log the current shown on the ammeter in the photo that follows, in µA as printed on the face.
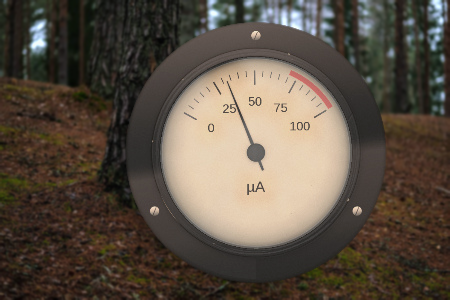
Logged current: 32.5 µA
